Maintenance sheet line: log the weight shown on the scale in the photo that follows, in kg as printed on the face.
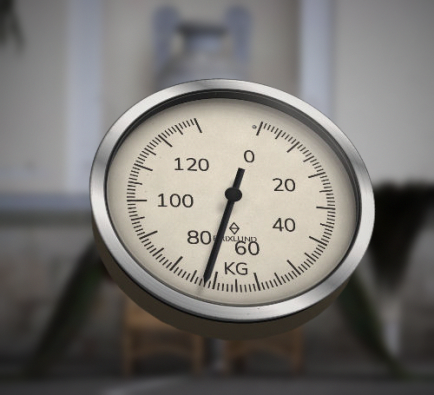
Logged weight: 72 kg
